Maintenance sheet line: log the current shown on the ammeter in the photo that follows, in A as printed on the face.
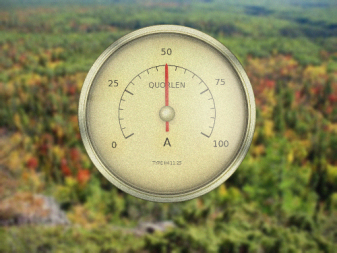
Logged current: 50 A
